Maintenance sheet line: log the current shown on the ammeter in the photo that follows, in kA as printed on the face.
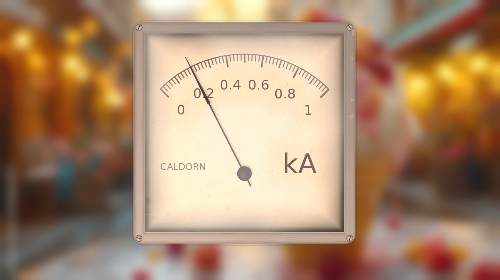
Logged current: 0.2 kA
